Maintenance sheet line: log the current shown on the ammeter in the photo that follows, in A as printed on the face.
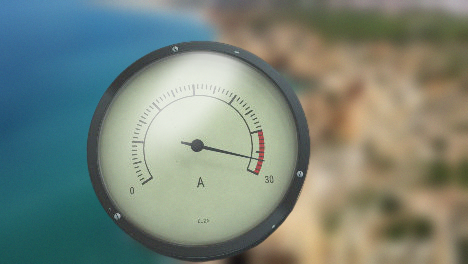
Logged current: 28.5 A
